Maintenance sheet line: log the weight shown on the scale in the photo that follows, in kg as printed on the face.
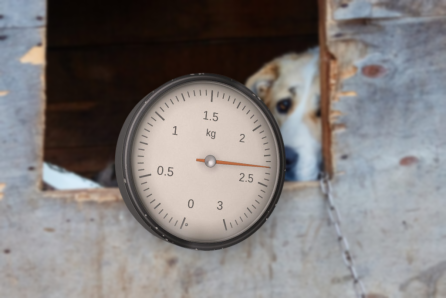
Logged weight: 2.35 kg
